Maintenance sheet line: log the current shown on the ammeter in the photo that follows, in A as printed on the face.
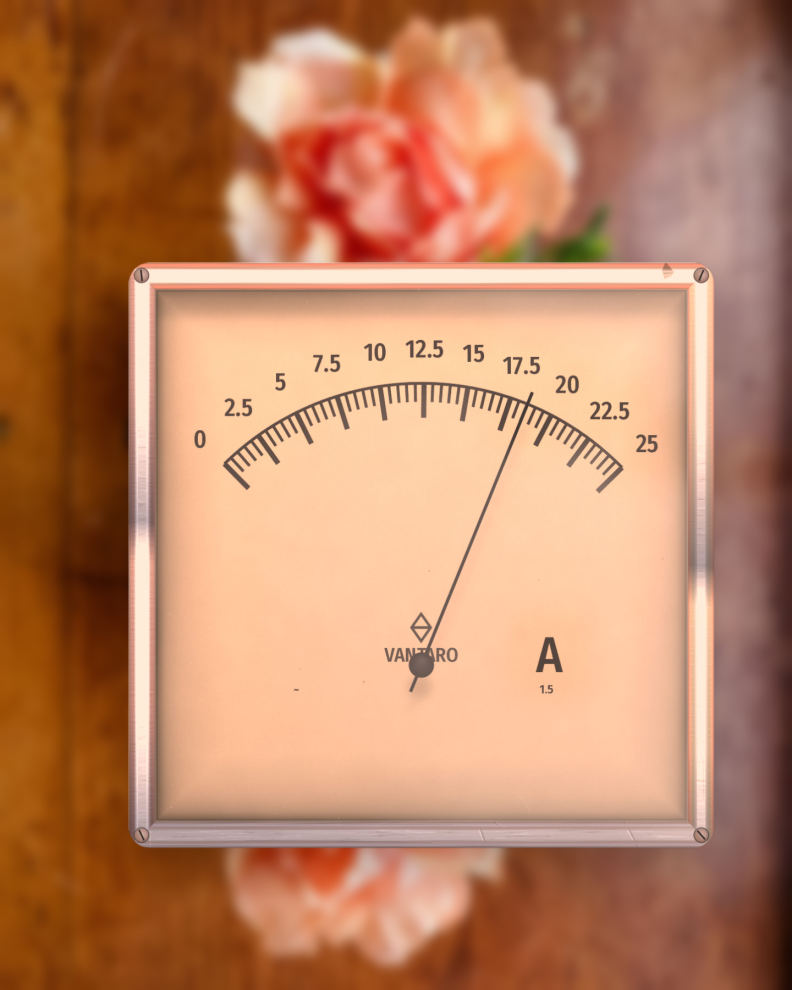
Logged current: 18.5 A
